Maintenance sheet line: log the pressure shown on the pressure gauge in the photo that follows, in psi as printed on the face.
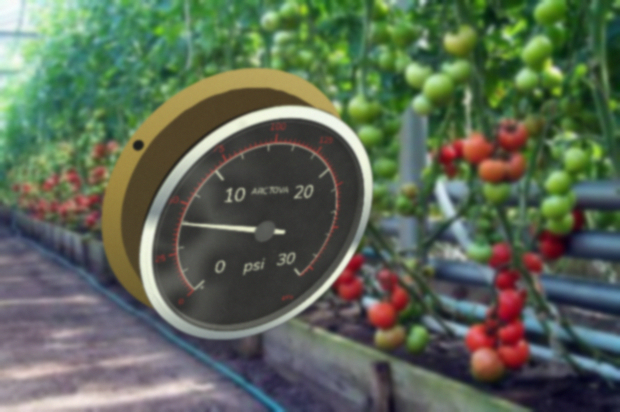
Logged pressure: 6 psi
